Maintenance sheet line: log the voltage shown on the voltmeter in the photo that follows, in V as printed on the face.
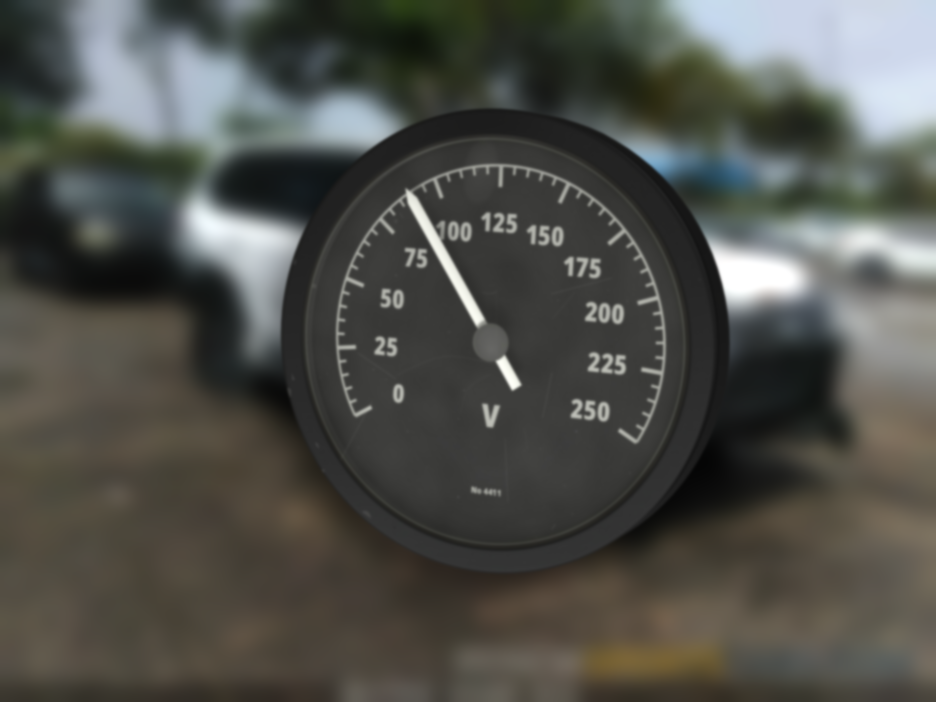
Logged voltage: 90 V
